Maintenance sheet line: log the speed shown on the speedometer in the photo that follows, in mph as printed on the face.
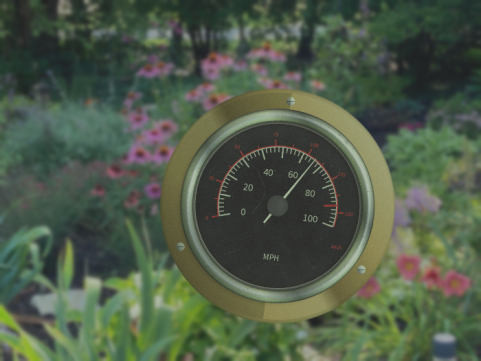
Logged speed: 66 mph
